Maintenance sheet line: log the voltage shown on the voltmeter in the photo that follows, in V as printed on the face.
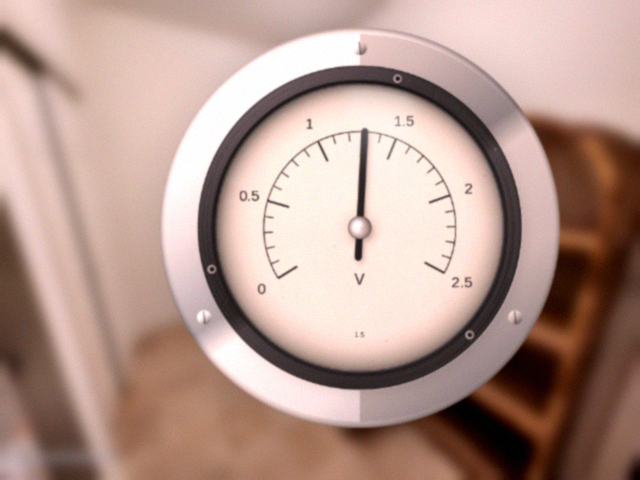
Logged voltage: 1.3 V
